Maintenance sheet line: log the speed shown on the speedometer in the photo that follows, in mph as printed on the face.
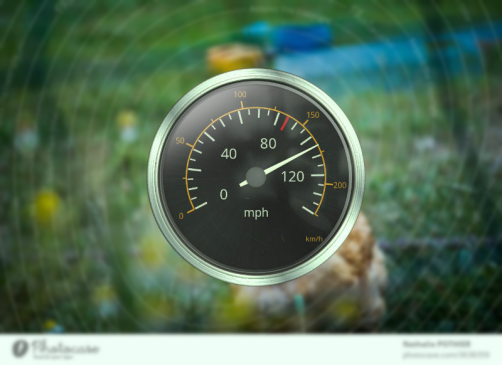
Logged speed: 105 mph
